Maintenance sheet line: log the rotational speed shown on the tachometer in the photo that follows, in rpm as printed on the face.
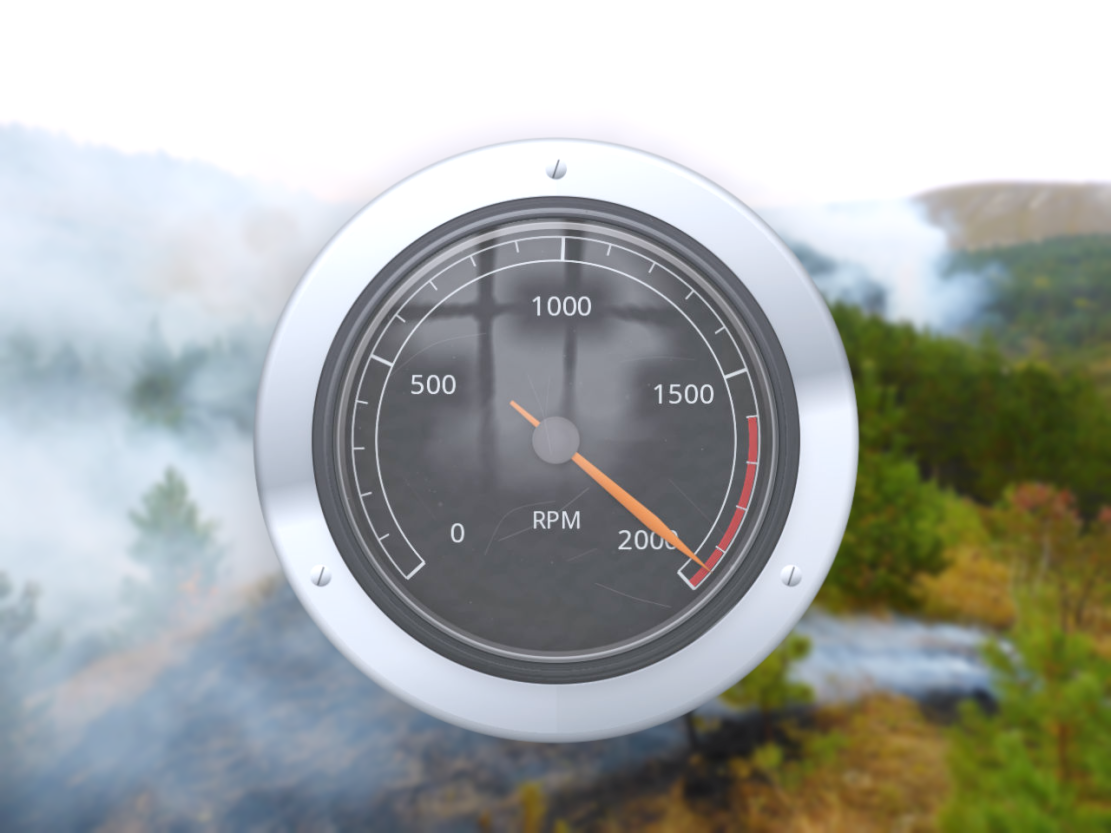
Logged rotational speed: 1950 rpm
